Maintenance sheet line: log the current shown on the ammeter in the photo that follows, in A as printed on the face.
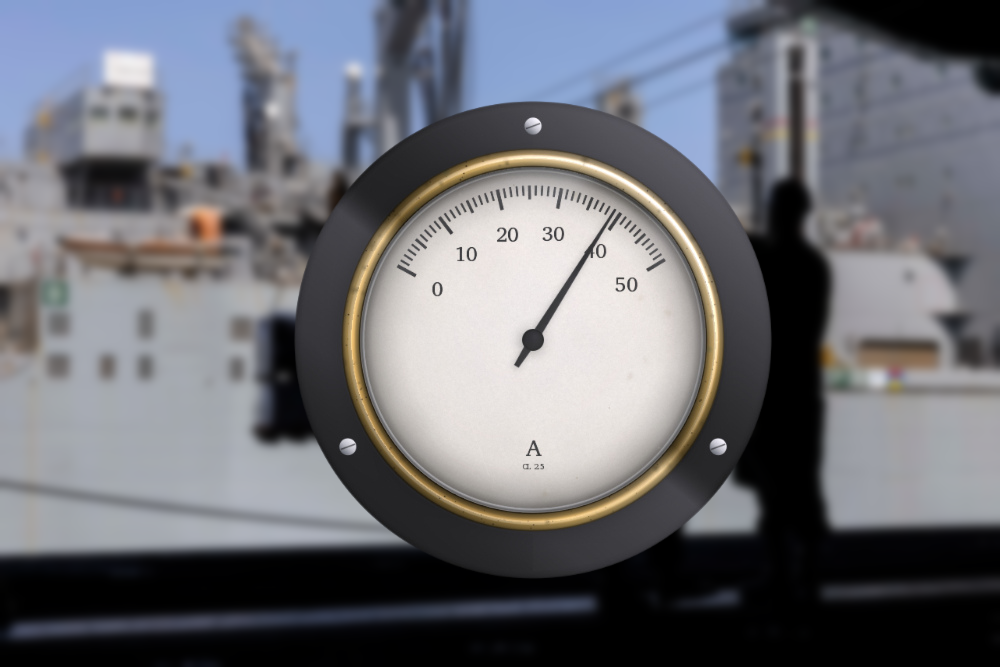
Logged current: 39 A
